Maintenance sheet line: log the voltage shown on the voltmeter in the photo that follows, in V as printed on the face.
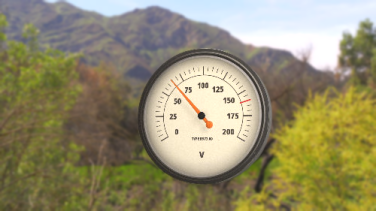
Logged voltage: 65 V
